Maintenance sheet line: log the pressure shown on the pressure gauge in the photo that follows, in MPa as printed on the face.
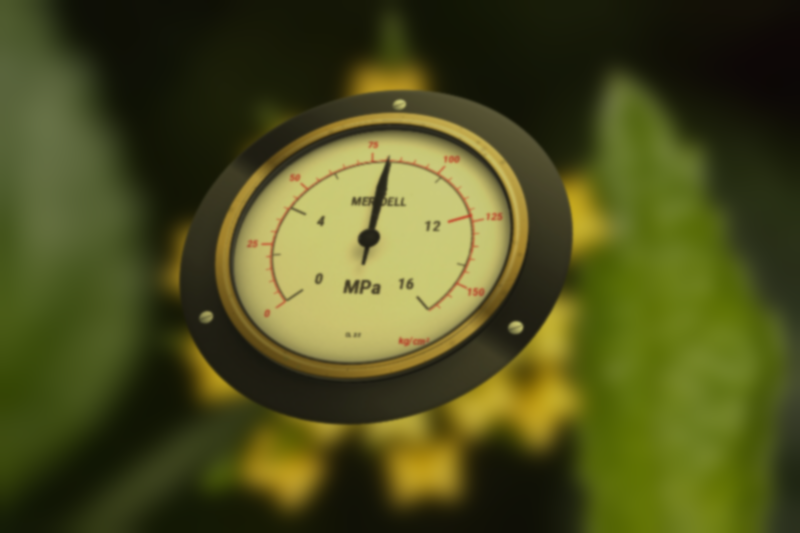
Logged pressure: 8 MPa
